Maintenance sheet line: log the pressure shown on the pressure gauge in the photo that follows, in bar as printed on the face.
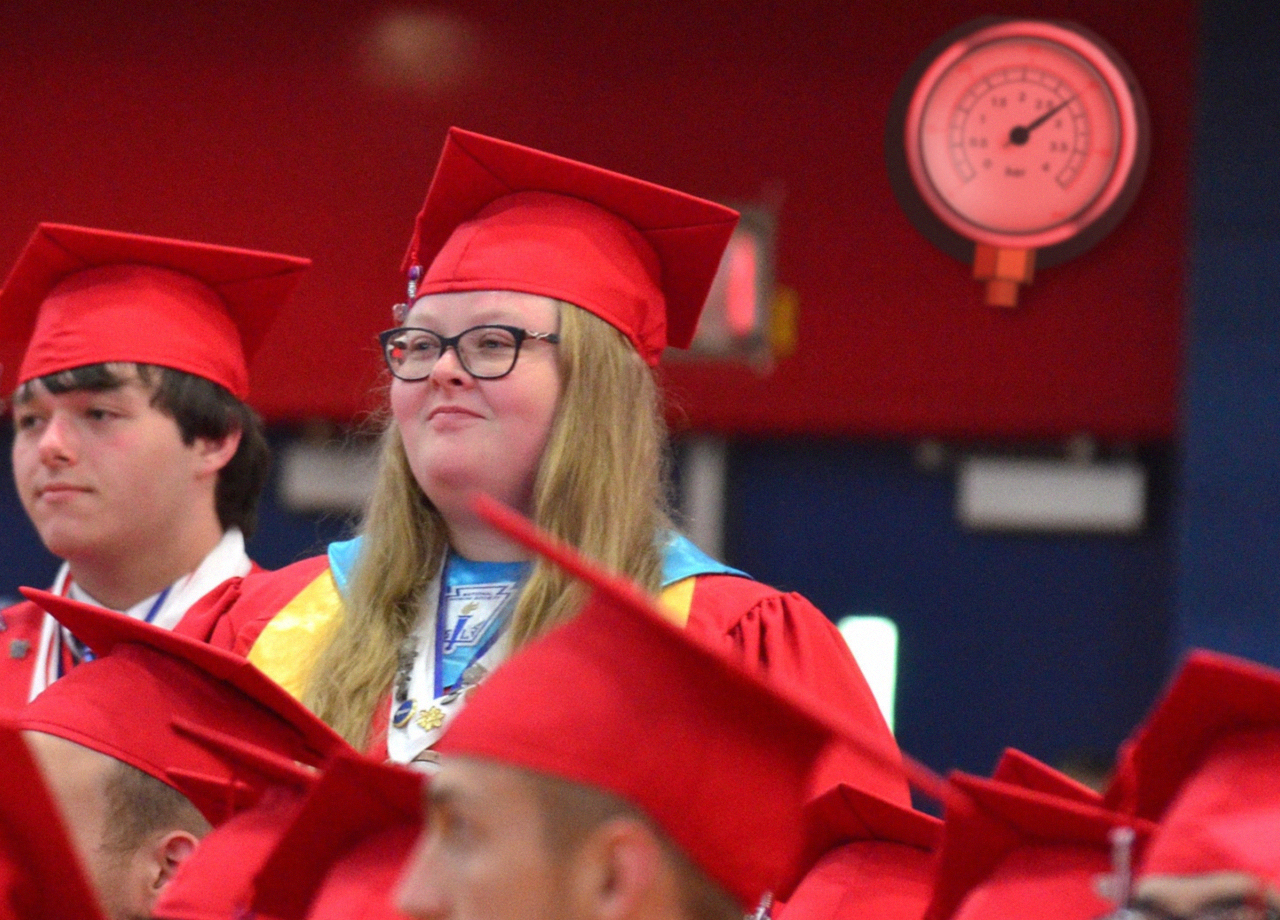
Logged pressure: 2.75 bar
